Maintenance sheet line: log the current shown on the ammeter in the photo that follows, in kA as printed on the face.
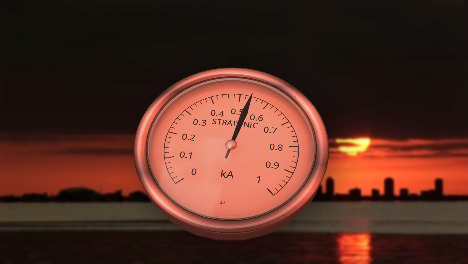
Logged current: 0.54 kA
